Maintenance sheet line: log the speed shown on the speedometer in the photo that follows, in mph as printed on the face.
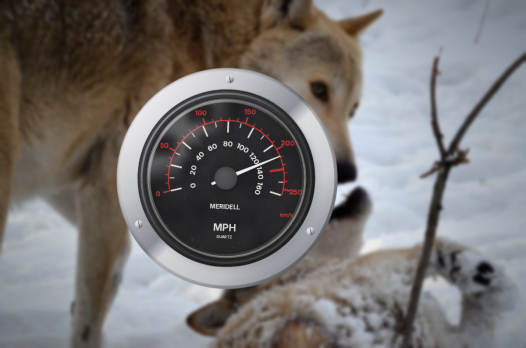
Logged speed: 130 mph
